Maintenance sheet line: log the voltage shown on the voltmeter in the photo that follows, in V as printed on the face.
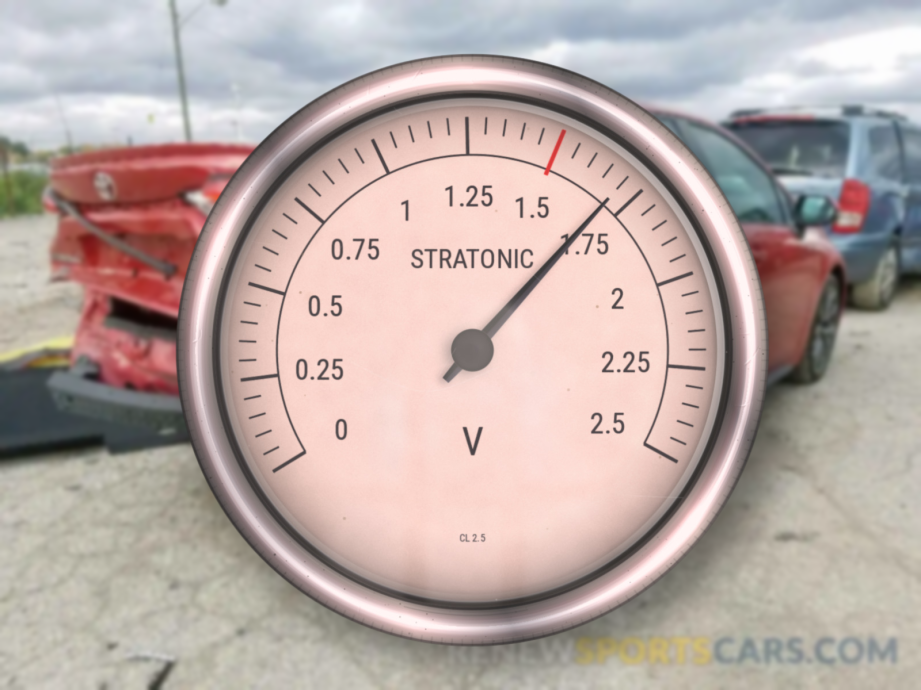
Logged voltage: 1.7 V
